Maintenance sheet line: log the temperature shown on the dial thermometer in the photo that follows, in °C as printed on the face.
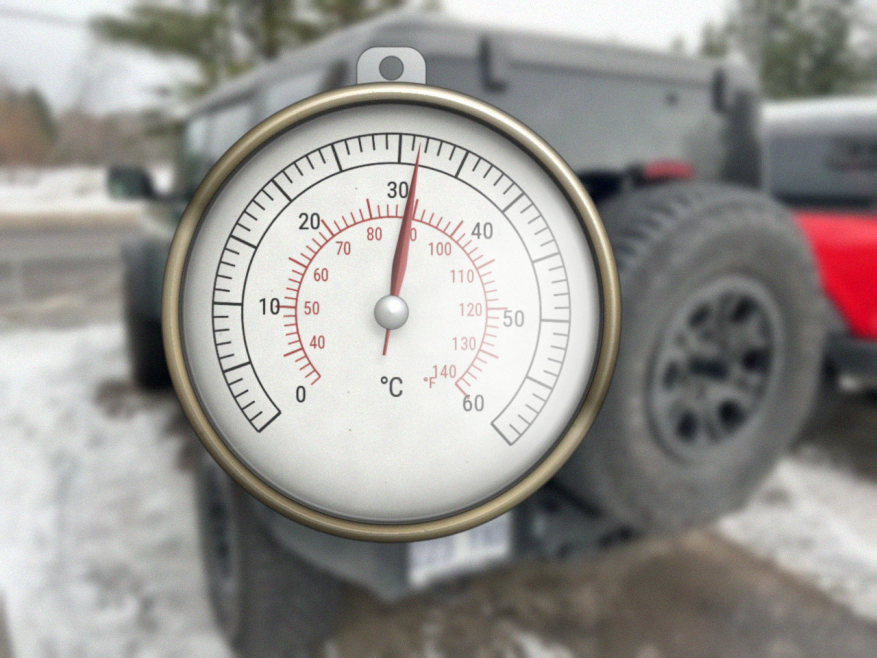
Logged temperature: 31.5 °C
